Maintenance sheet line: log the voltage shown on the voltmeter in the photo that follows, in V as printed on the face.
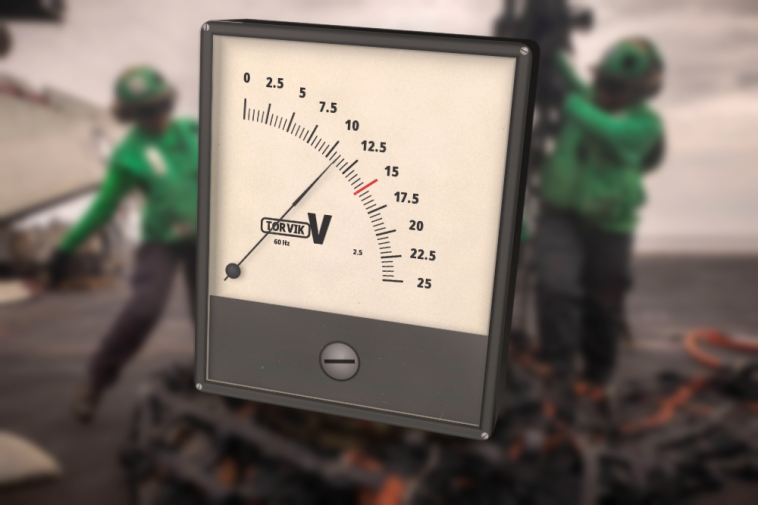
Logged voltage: 11 V
